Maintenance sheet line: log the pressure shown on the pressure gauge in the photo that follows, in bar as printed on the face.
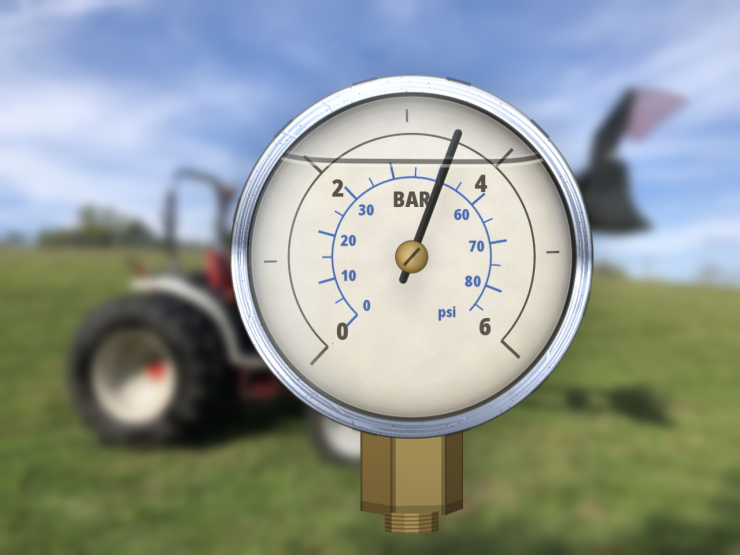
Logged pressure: 3.5 bar
